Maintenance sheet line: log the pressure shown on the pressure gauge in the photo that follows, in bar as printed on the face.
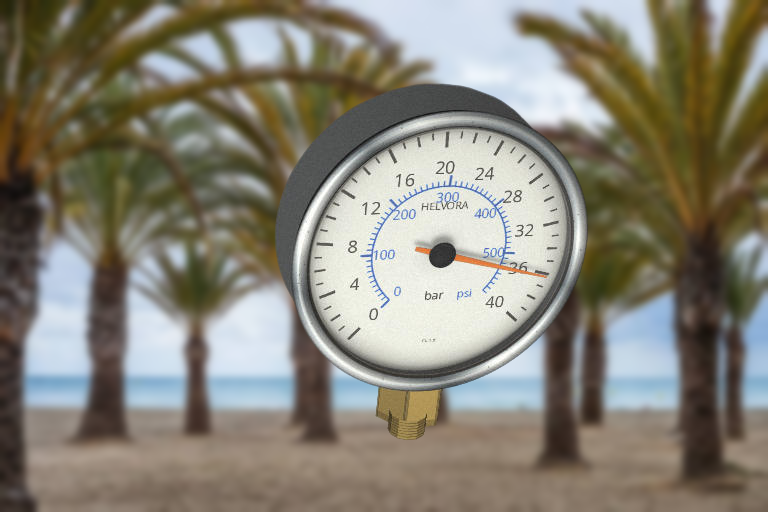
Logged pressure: 36 bar
